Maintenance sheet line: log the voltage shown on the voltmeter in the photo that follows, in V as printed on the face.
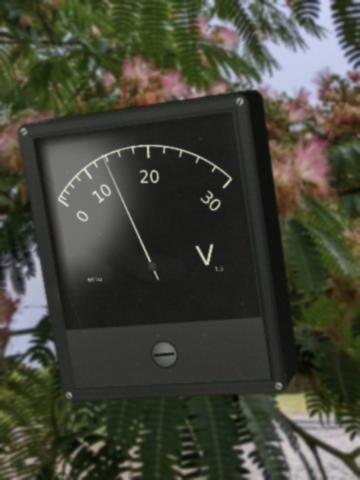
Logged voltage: 14 V
